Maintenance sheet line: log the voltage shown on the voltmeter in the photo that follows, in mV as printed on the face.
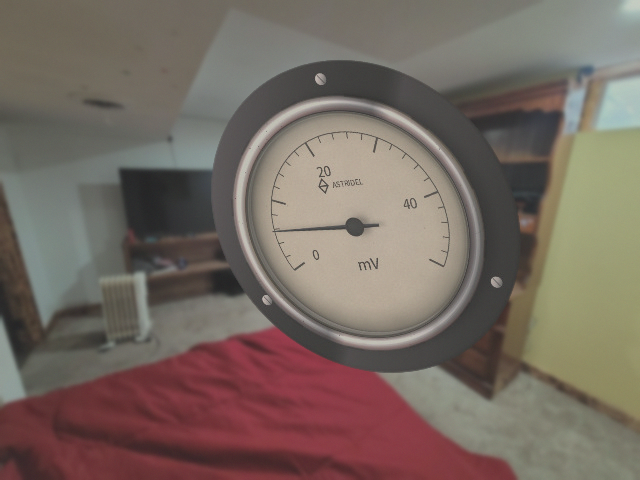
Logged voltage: 6 mV
